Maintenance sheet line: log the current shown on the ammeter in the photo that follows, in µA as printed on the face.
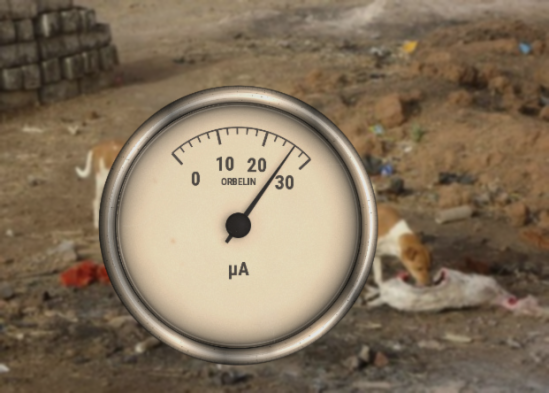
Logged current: 26 µA
